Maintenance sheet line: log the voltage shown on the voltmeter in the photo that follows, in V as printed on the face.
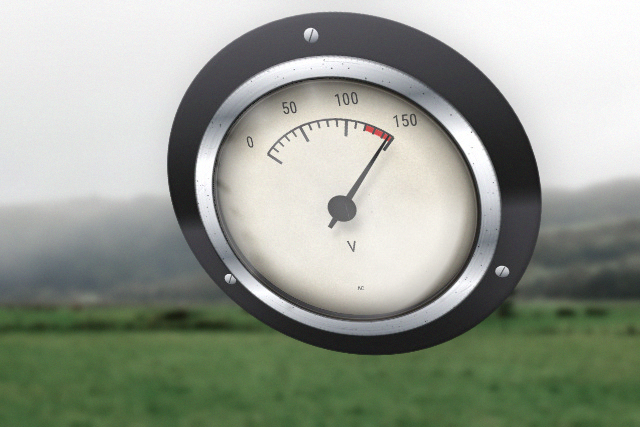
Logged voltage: 145 V
